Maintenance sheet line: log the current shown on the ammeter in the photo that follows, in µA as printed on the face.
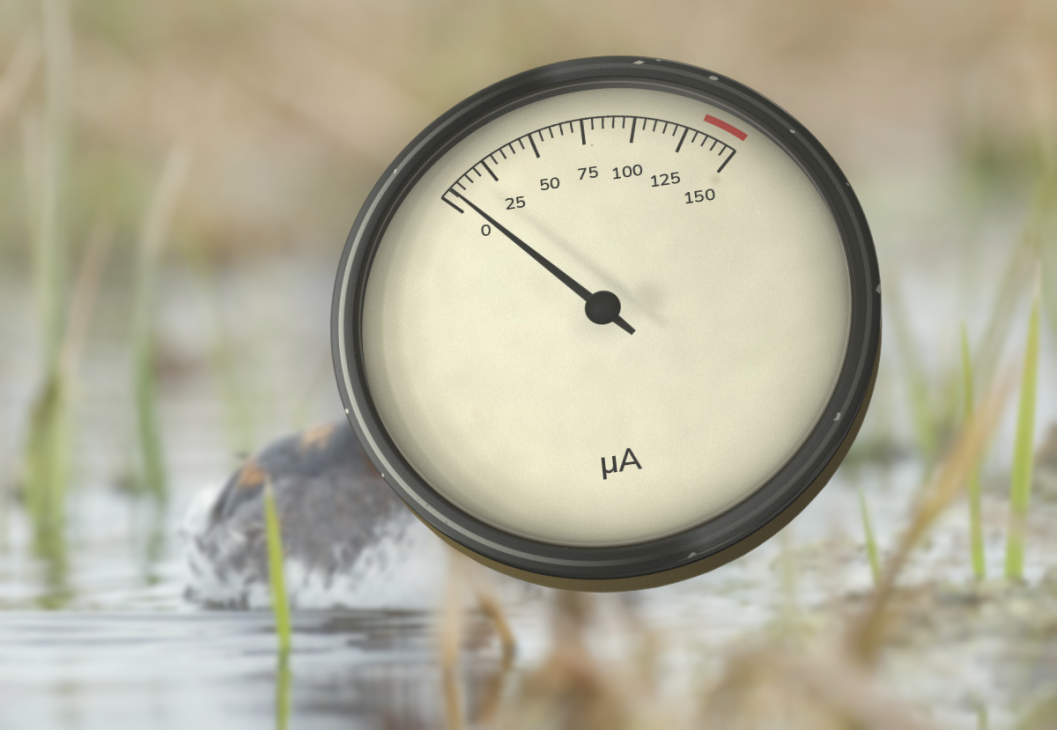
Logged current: 5 µA
